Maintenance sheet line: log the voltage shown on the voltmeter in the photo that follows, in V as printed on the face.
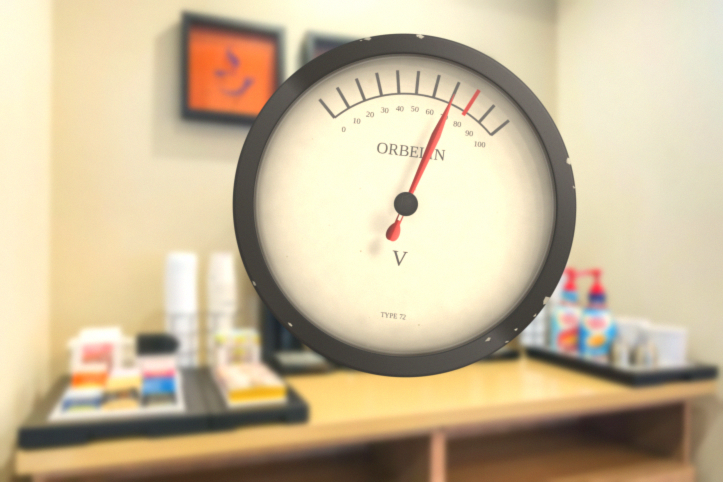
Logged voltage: 70 V
